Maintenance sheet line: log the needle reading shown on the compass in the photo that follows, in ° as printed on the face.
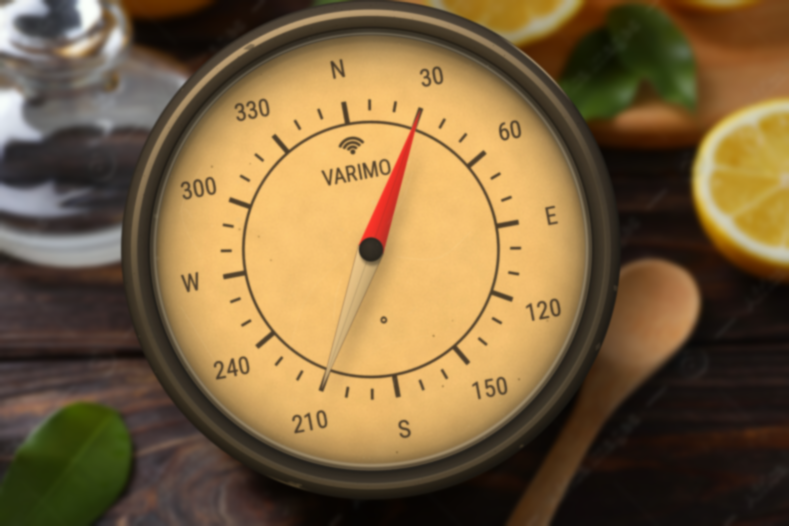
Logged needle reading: 30 °
